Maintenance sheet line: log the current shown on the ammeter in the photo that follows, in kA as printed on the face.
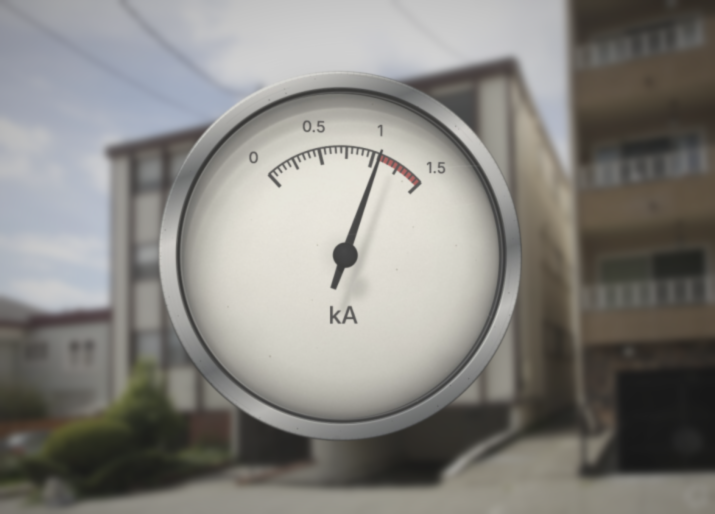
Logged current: 1.05 kA
